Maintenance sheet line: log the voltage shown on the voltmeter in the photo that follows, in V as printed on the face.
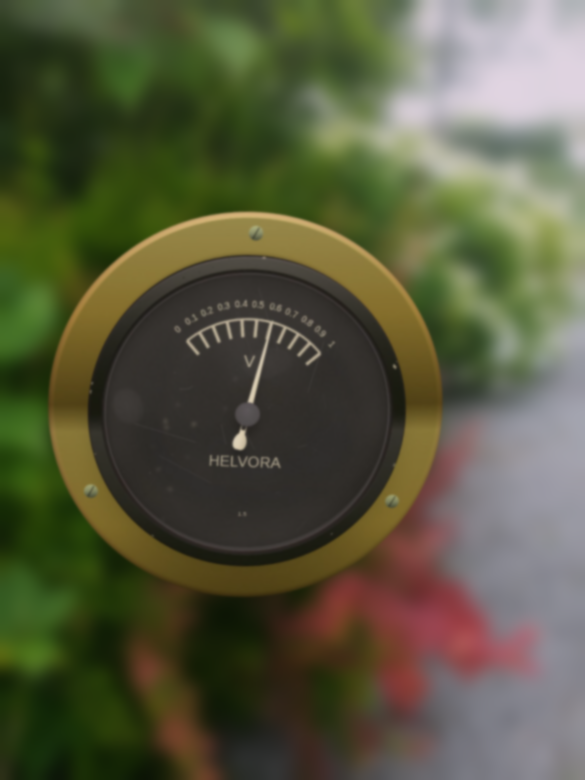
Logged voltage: 0.6 V
